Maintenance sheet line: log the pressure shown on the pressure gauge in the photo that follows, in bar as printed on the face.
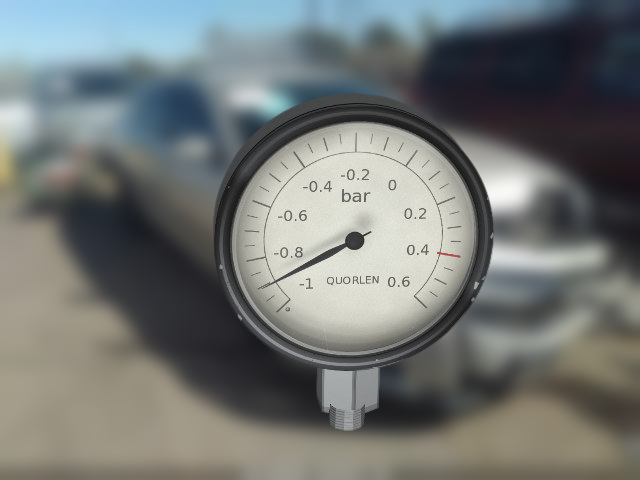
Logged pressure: -0.9 bar
